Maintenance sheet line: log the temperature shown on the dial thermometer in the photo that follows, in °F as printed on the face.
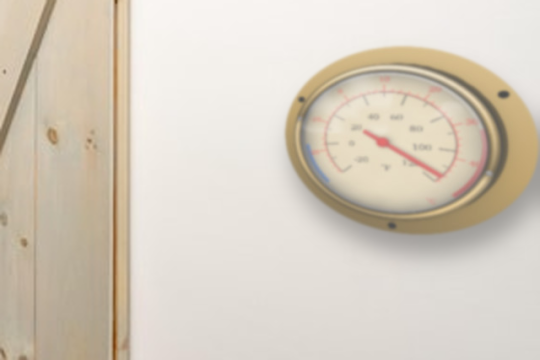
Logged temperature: 115 °F
